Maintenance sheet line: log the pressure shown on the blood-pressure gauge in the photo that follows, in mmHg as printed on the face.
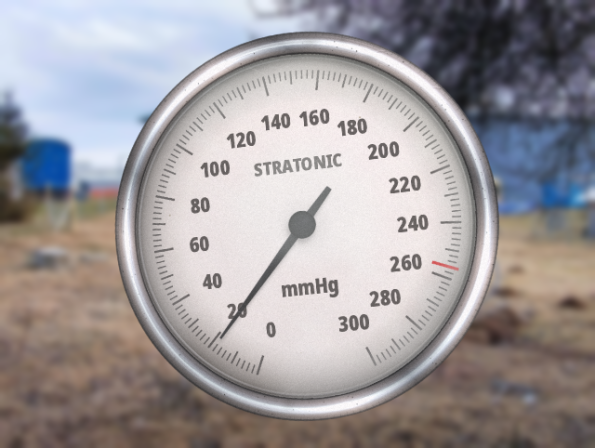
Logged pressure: 18 mmHg
